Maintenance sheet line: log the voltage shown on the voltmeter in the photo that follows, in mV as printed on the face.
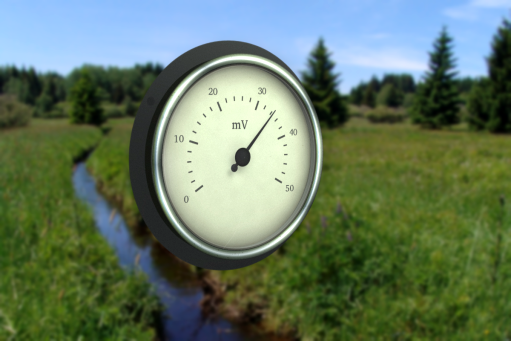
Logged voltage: 34 mV
